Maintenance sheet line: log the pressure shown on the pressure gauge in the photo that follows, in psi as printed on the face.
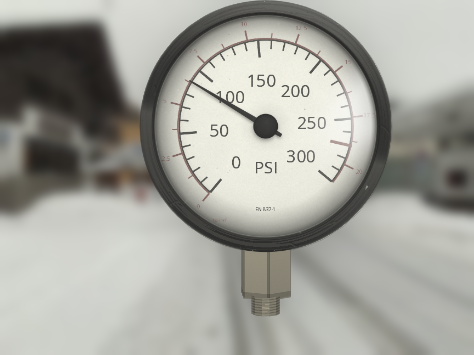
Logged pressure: 90 psi
